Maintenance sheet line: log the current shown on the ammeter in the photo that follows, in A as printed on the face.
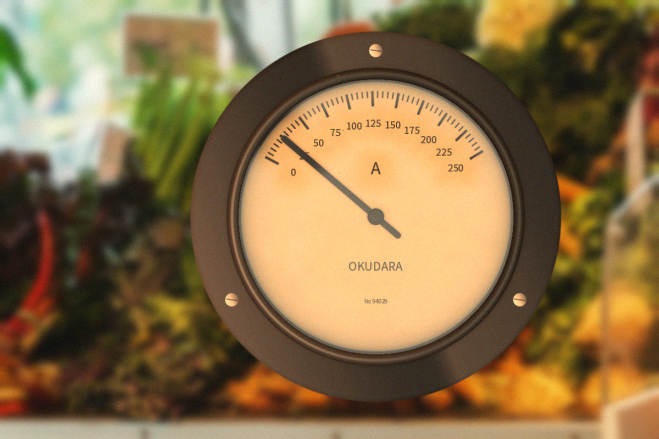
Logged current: 25 A
